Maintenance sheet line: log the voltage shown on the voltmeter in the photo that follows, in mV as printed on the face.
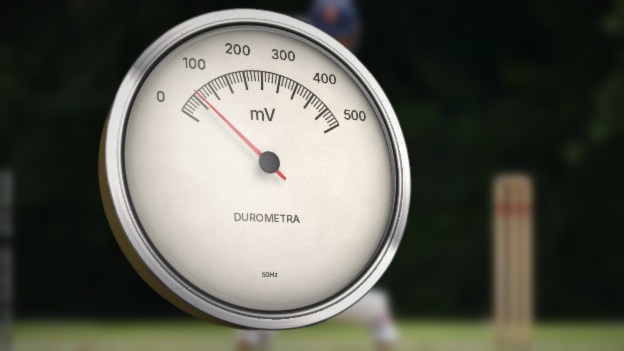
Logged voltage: 50 mV
